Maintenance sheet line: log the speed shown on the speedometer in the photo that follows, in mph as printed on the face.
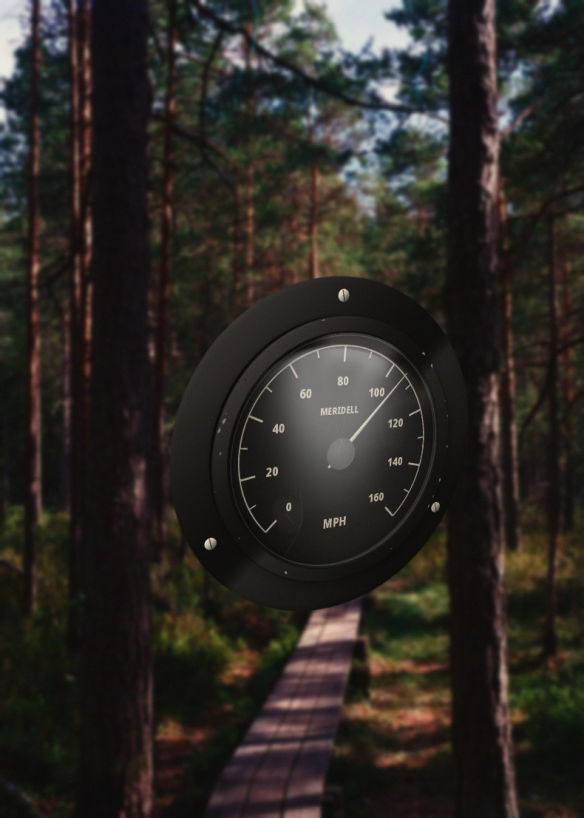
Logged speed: 105 mph
